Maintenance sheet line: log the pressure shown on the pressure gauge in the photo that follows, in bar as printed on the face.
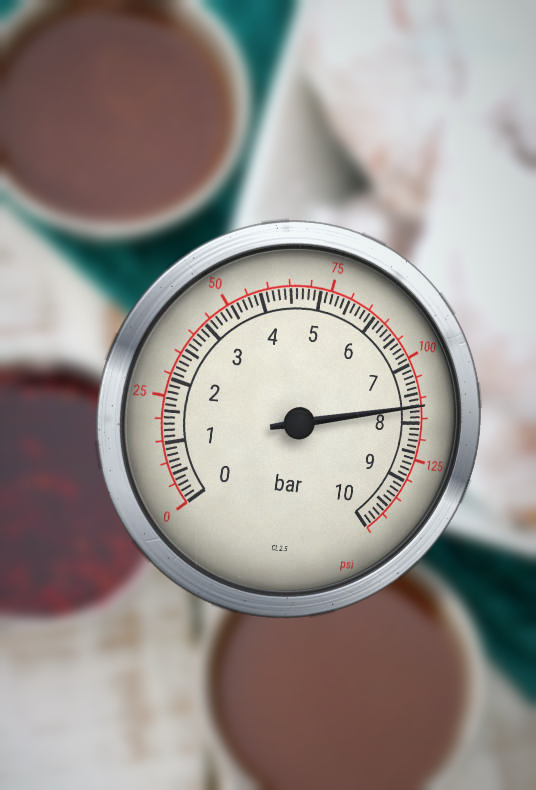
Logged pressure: 7.7 bar
